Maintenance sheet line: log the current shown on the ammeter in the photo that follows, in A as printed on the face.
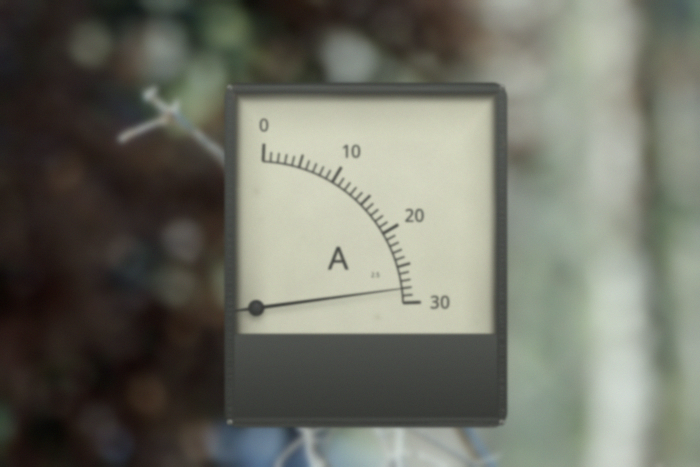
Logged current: 28 A
